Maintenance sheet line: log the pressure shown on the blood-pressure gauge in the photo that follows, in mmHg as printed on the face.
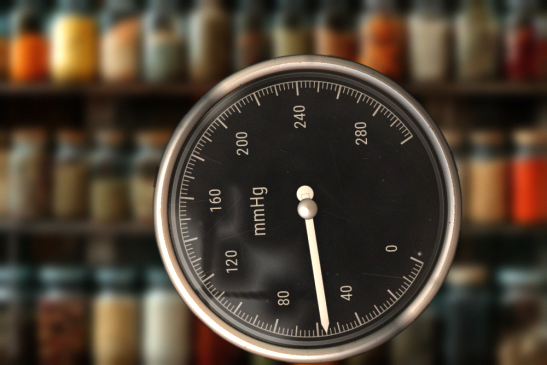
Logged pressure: 56 mmHg
